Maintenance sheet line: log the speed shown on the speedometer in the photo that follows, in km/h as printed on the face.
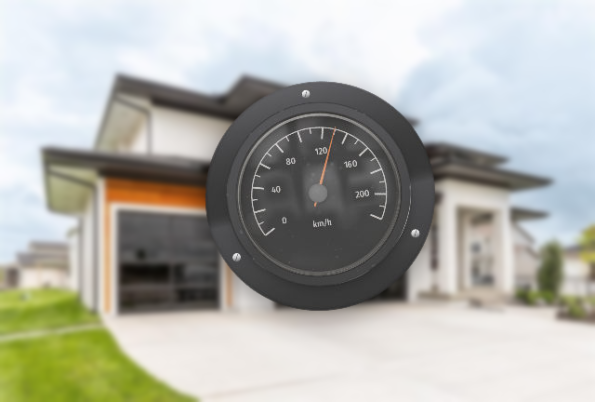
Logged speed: 130 km/h
